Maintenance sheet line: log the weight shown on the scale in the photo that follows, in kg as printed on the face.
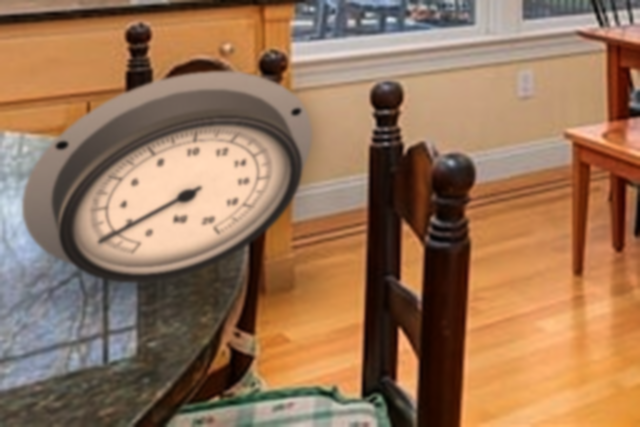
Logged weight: 2 kg
